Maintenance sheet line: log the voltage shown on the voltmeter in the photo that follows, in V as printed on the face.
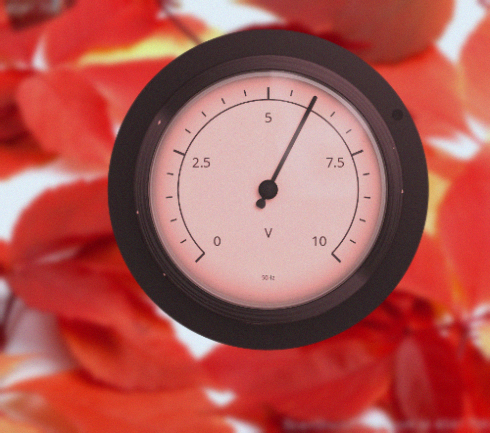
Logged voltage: 6 V
